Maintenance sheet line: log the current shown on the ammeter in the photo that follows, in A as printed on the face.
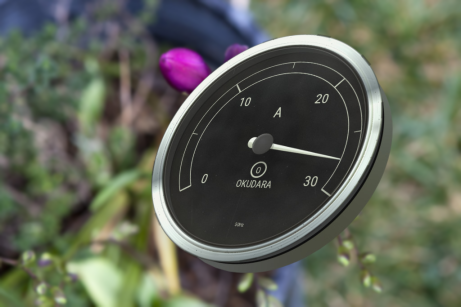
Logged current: 27.5 A
